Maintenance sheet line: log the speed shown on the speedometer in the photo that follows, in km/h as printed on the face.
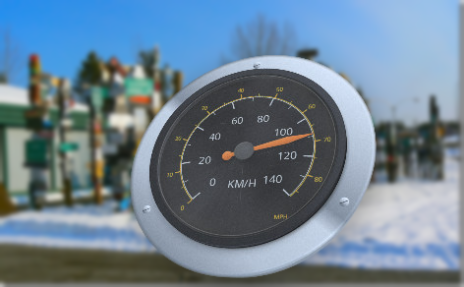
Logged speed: 110 km/h
